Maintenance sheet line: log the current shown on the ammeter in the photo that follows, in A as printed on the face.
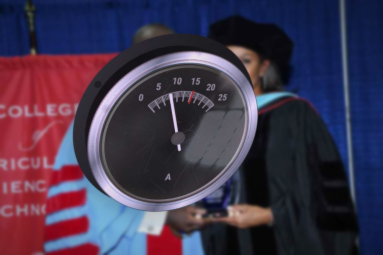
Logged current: 7.5 A
